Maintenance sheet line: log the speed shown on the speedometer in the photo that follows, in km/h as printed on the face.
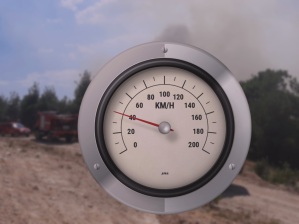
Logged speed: 40 km/h
